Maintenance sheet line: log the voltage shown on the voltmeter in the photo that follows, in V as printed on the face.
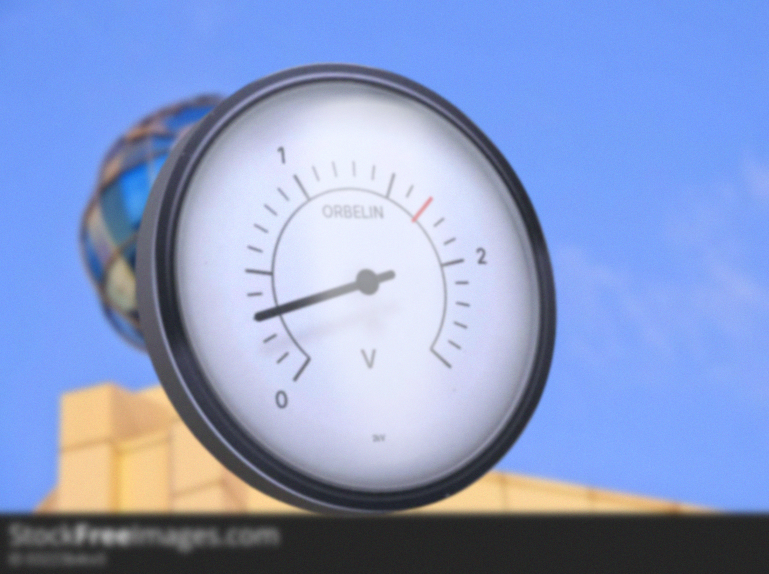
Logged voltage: 0.3 V
